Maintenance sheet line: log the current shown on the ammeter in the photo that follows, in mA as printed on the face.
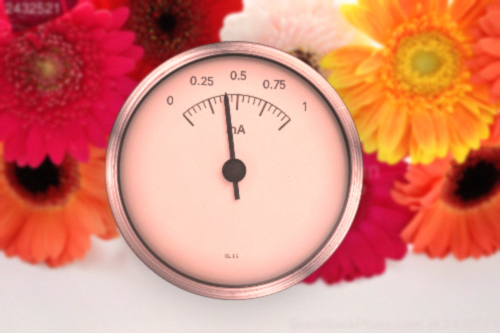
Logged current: 0.4 mA
